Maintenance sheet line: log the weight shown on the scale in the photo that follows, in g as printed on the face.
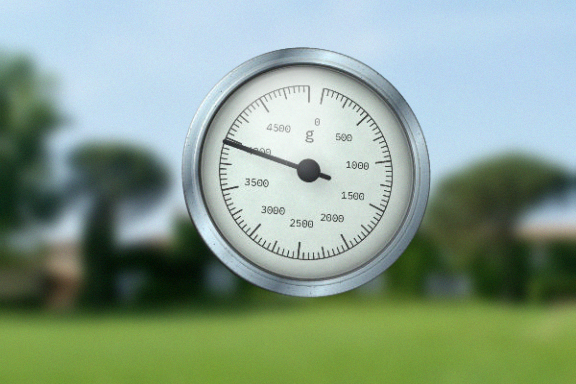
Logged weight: 3950 g
